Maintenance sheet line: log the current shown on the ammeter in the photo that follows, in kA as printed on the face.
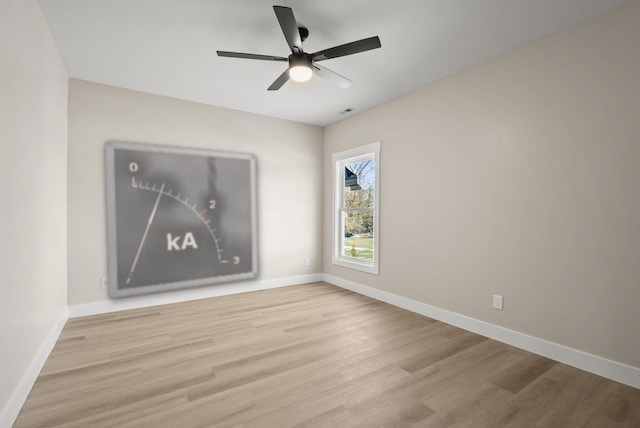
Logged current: 1 kA
